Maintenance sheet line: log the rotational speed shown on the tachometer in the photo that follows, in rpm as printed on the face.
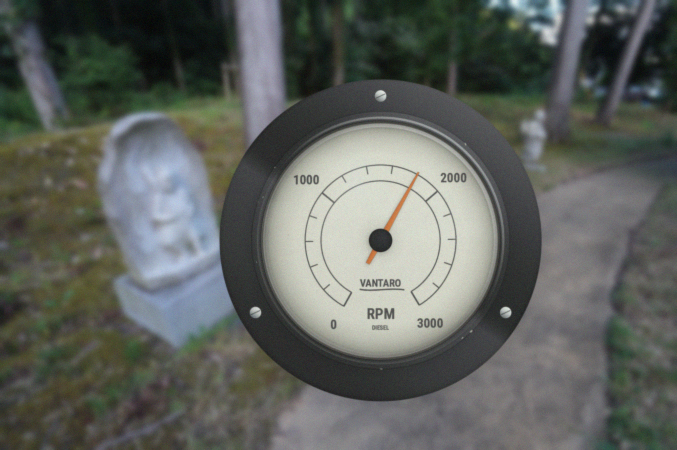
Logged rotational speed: 1800 rpm
